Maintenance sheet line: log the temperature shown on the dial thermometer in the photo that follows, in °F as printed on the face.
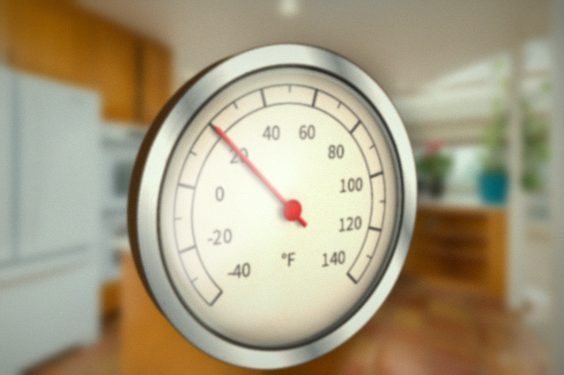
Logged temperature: 20 °F
